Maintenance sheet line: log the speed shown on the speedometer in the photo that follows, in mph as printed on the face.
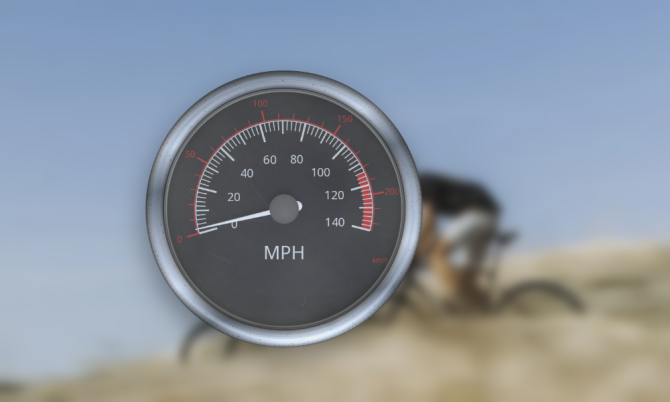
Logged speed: 2 mph
